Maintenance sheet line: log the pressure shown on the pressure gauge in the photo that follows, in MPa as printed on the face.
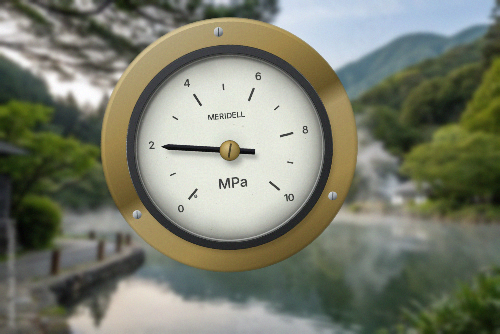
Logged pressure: 2 MPa
